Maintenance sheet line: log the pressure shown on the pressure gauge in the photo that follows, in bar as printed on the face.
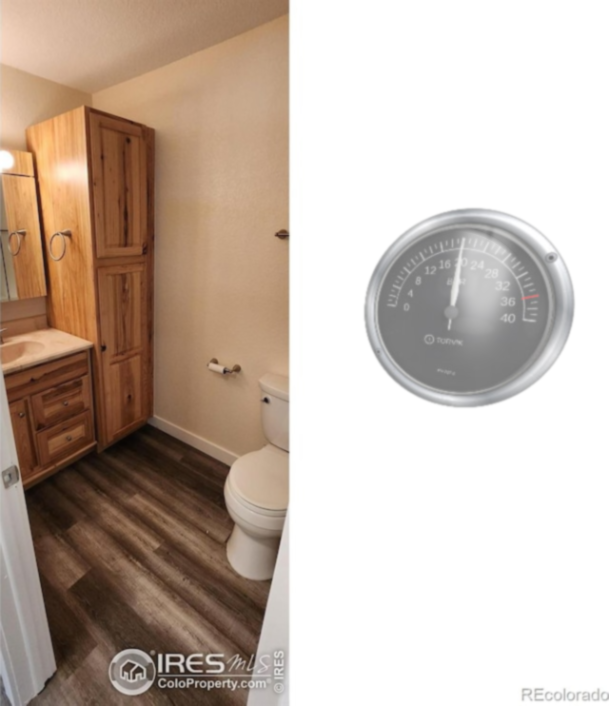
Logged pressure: 20 bar
